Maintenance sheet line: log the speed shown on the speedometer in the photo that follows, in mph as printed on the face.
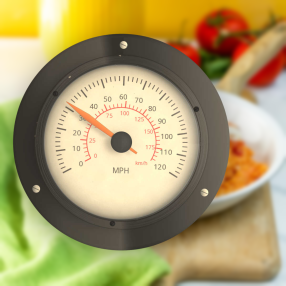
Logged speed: 32 mph
